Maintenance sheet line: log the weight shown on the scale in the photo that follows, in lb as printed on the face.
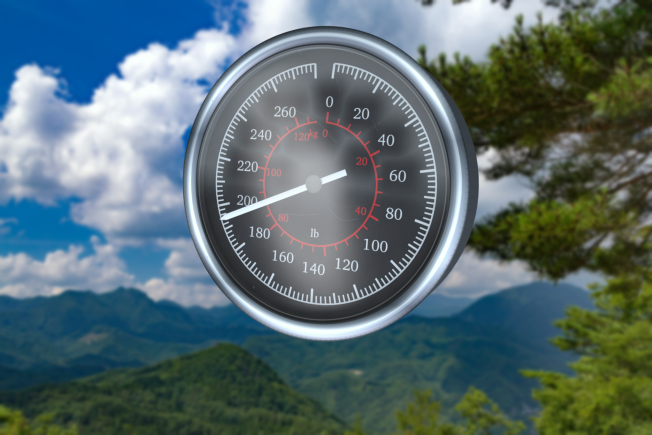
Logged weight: 194 lb
